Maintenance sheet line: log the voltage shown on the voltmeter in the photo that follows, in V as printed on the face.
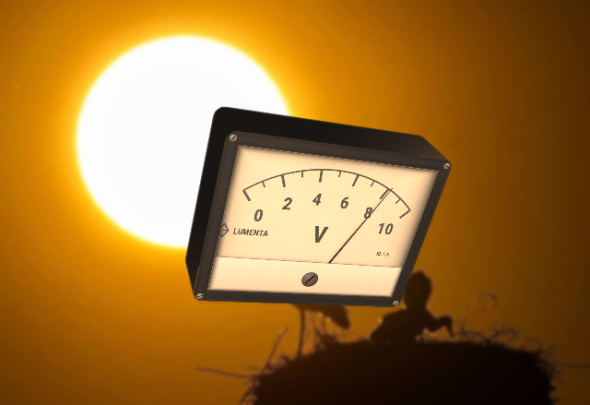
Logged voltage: 8 V
